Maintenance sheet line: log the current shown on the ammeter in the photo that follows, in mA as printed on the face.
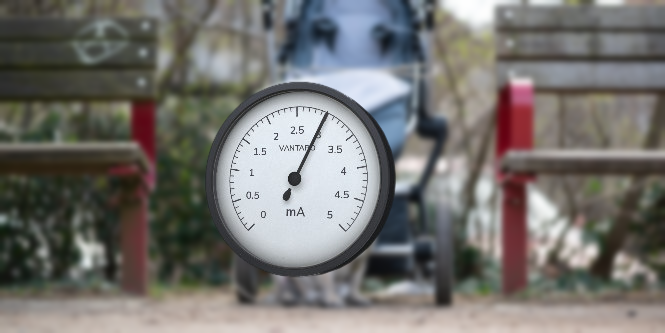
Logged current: 3 mA
